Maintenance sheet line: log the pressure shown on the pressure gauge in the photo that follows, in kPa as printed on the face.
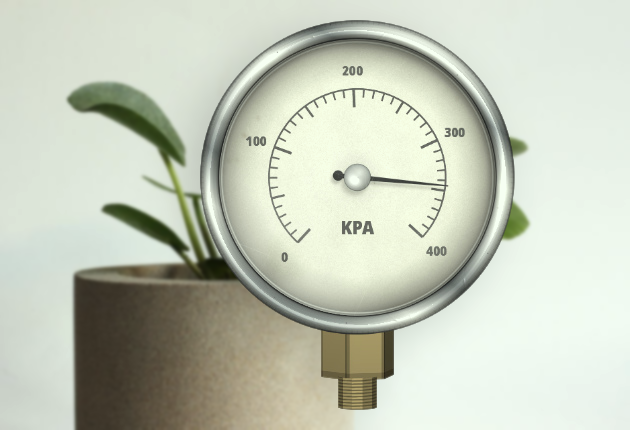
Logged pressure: 345 kPa
